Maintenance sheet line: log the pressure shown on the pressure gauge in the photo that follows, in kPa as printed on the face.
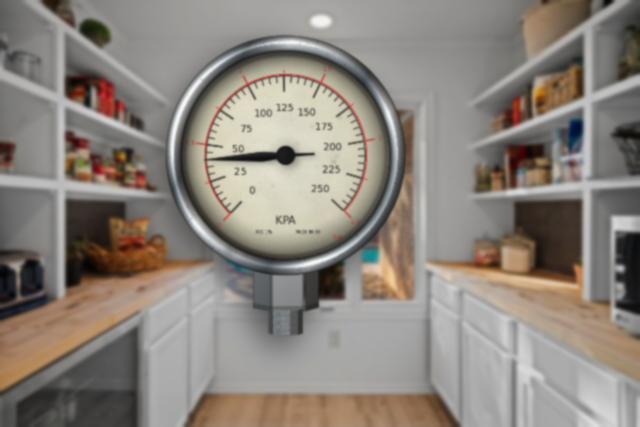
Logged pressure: 40 kPa
